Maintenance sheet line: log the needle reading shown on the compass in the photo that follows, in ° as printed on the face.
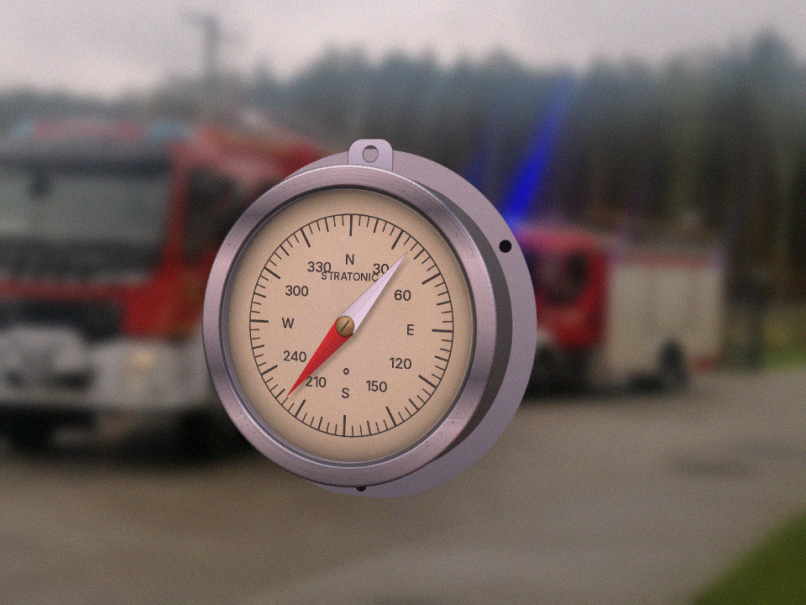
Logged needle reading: 220 °
